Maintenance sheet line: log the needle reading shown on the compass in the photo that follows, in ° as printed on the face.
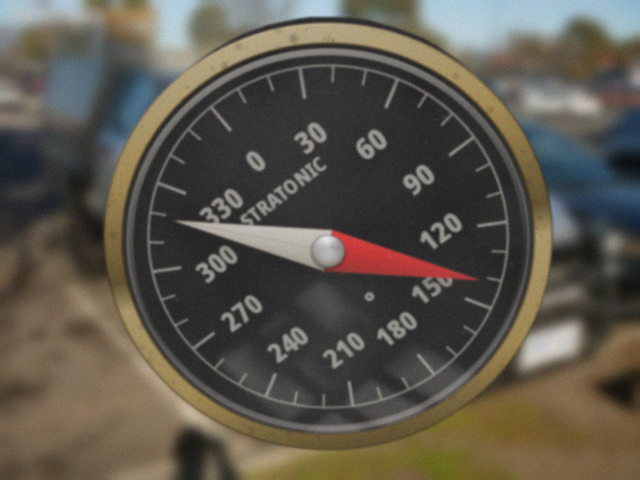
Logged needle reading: 140 °
